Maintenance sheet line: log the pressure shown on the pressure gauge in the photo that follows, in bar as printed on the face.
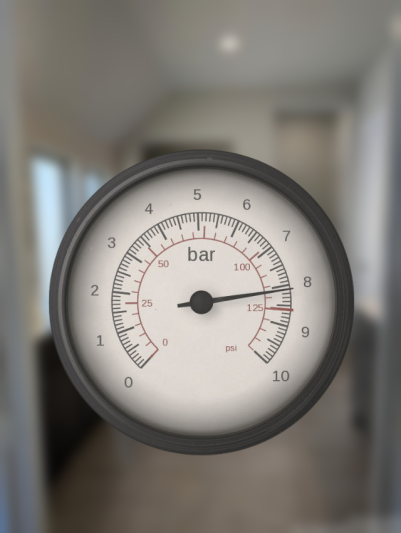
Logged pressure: 8.1 bar
